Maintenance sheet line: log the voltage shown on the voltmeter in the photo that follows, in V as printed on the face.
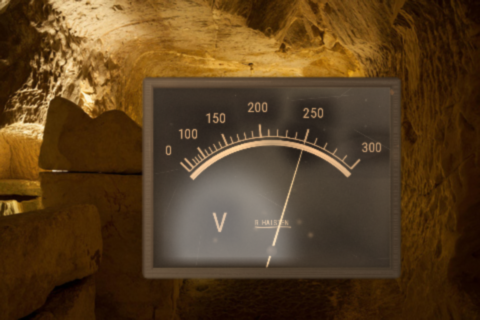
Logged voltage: 250 V
